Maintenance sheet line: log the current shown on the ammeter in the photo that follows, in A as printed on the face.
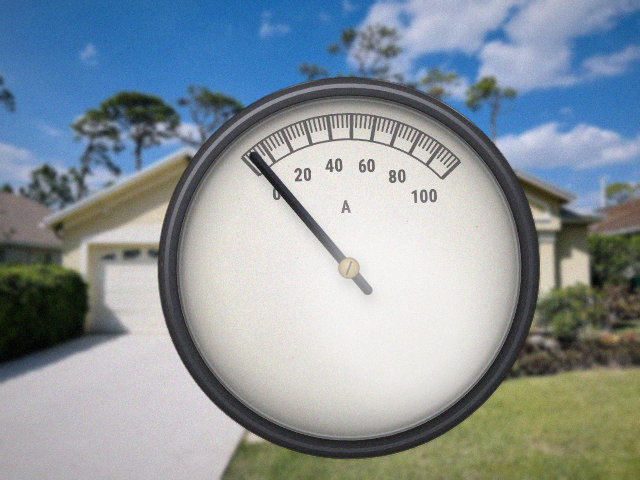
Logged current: 4 A
